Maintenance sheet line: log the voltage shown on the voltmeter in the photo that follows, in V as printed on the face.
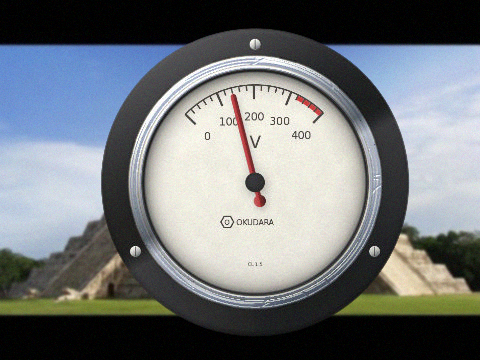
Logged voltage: 140 V
